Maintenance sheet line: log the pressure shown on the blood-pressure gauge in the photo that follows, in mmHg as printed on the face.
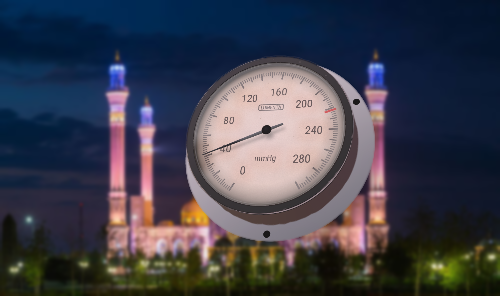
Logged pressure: 40 mmHg
